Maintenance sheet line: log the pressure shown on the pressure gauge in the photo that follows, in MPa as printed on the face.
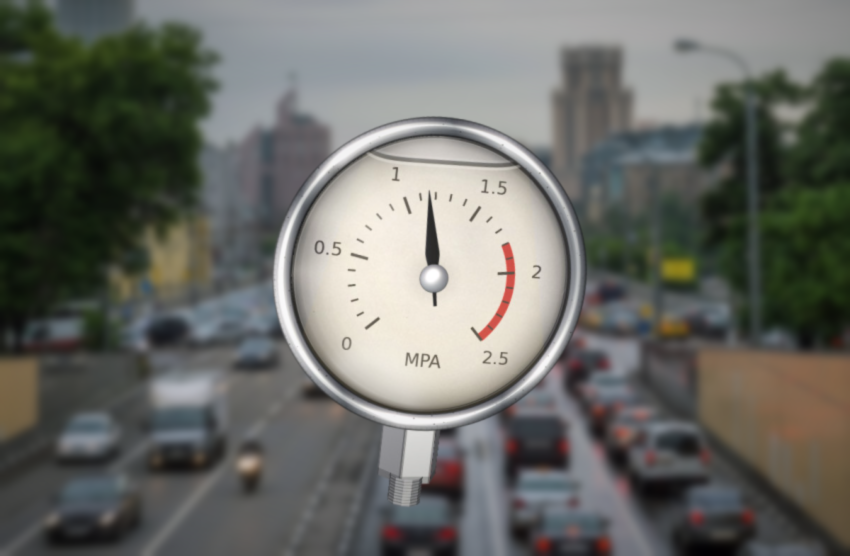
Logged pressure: 1.15 MPa
